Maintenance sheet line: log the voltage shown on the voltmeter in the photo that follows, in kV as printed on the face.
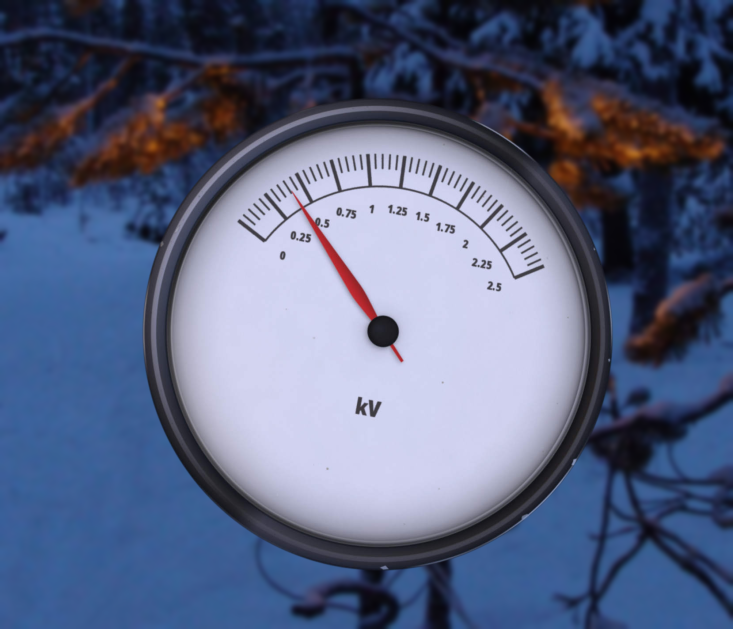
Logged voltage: 0.4 kV
